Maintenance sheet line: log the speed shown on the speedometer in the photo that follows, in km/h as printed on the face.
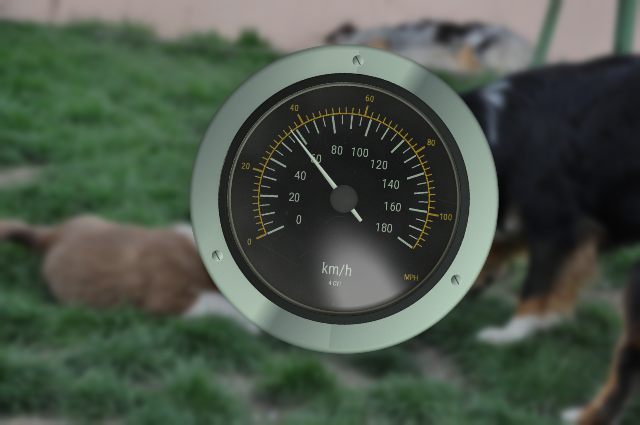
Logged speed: 57.5 km/h
